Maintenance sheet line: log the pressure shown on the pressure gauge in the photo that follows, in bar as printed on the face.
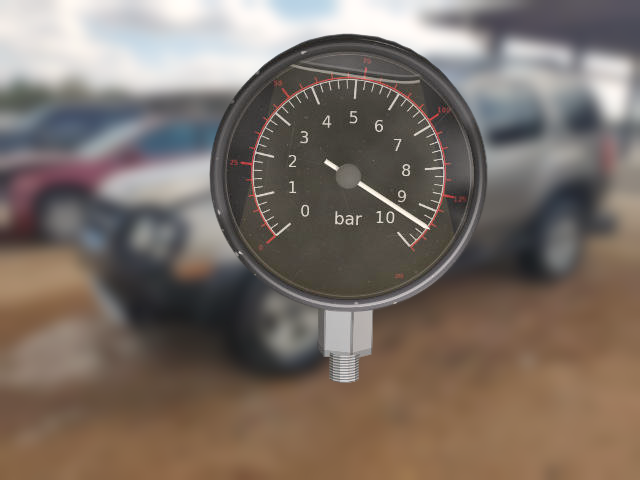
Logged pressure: 9.4 bar
